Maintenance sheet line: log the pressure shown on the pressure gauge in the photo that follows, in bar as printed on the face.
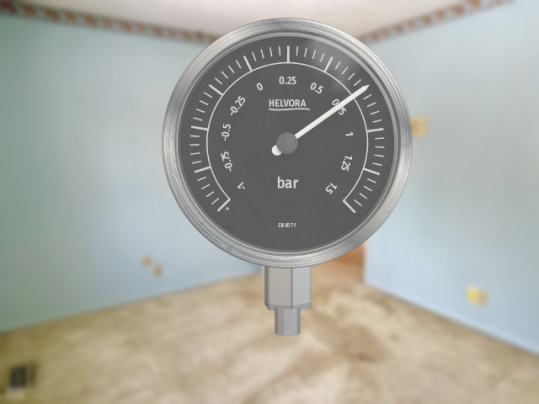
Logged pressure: 0.75 bar
